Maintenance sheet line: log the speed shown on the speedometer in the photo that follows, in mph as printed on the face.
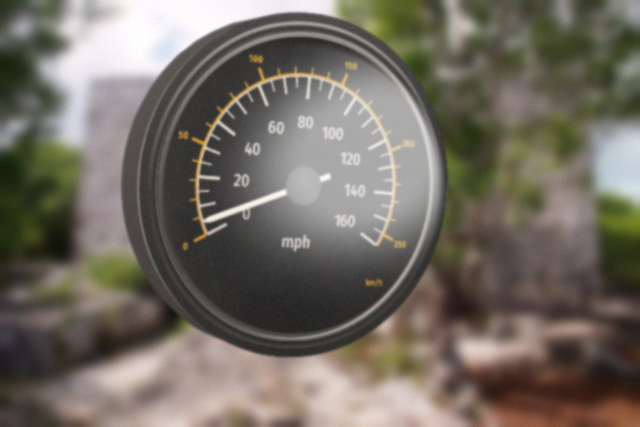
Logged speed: 5 mph
